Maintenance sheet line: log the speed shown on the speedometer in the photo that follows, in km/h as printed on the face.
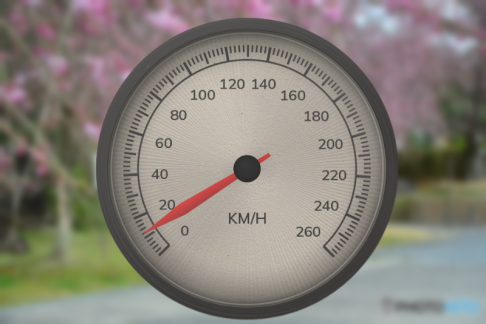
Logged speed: 12 km/h
